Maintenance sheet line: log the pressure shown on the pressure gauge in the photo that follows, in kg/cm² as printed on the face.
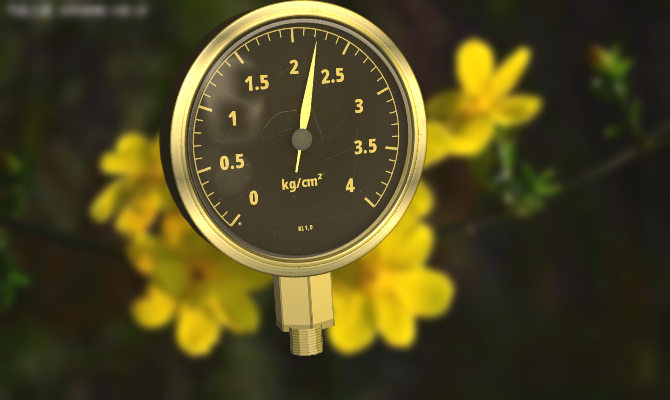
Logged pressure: 2.2 kg/cm²
